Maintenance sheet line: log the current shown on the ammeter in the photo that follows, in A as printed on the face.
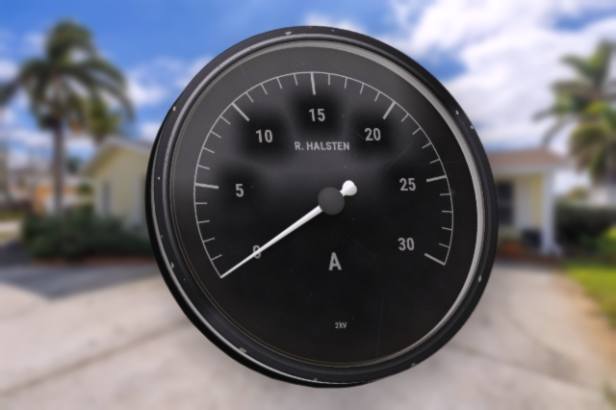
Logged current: 0 A
